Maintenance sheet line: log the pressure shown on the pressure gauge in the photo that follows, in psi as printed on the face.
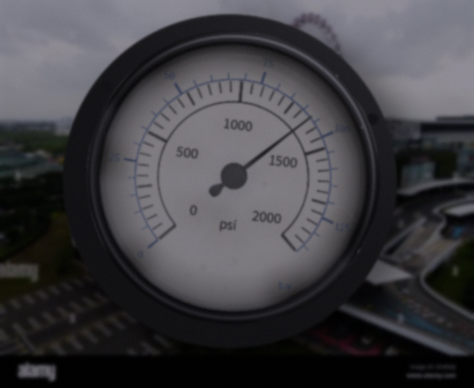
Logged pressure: 1350 psi
